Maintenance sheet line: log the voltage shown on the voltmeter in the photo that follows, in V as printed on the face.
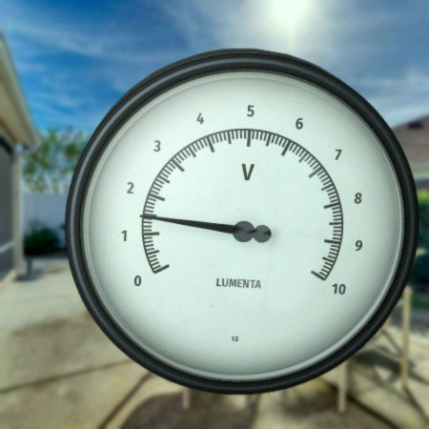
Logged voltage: 1.5 V
